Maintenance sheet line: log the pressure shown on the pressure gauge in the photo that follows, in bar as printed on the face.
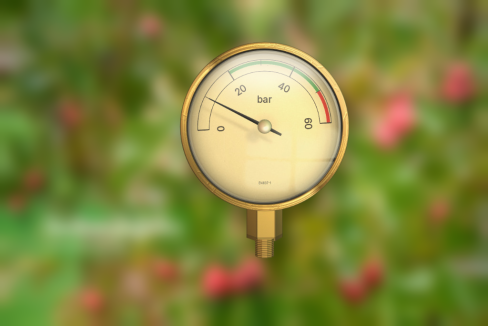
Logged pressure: 10 bar
